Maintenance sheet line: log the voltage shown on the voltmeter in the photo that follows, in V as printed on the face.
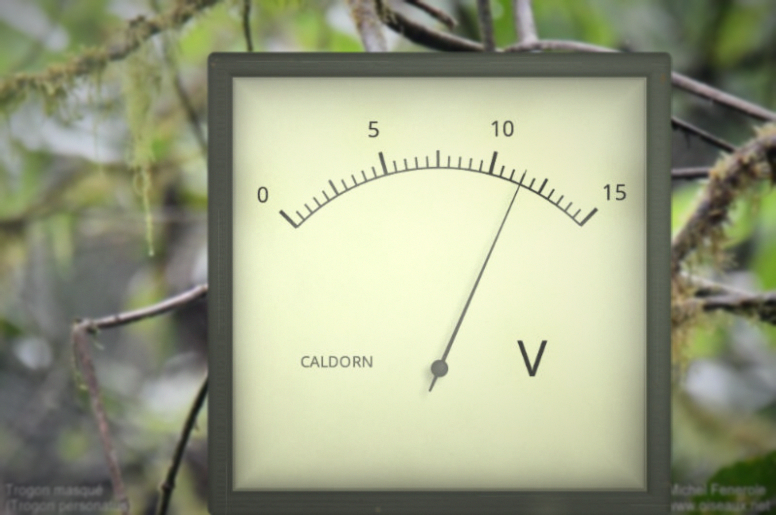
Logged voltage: 11.5 V
